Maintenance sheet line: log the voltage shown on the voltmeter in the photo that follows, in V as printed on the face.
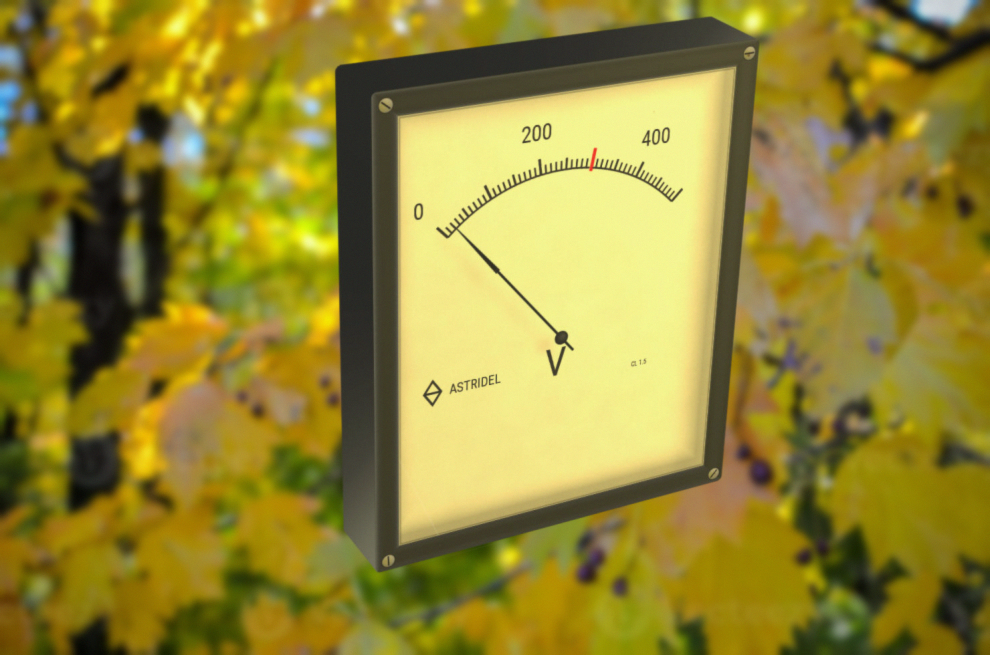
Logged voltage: 20 V
